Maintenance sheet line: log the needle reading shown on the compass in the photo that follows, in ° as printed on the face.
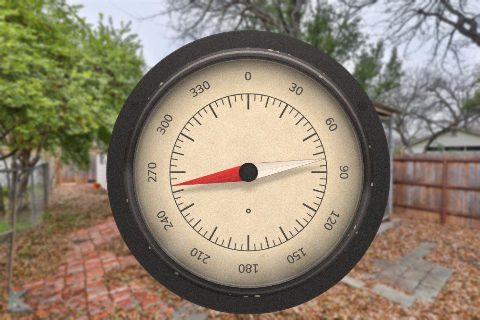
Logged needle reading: 260 °
